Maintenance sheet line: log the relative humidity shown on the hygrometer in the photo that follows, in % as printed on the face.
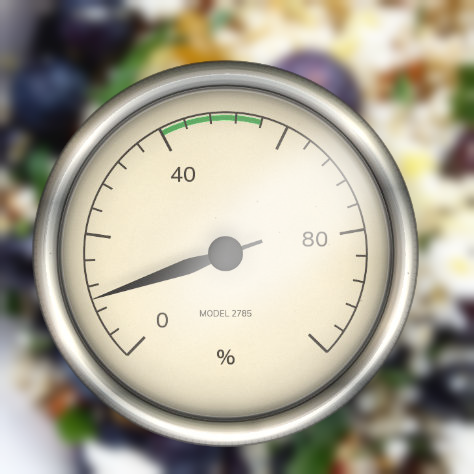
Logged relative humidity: 10 %
